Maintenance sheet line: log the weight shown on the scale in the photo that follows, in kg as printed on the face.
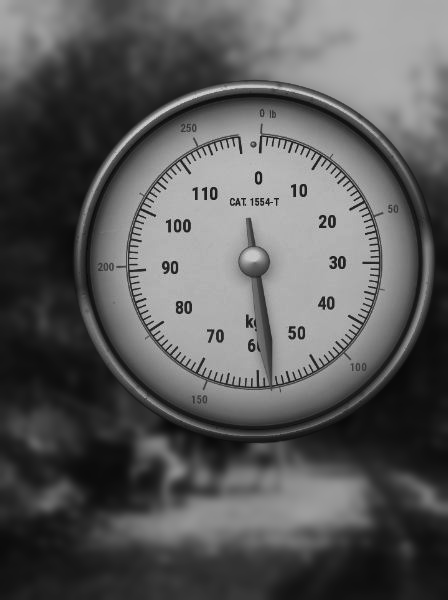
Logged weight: 58 kg
